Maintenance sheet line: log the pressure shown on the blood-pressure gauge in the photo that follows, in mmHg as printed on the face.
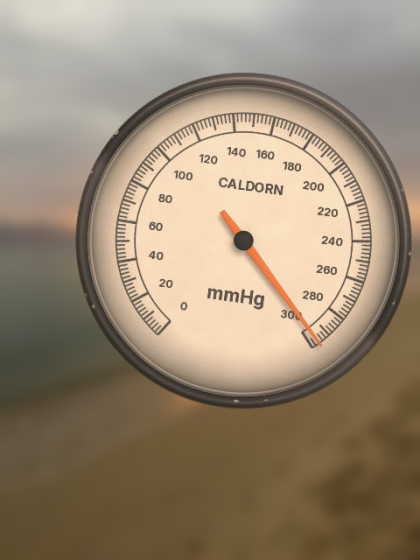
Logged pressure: 296 mmHg
